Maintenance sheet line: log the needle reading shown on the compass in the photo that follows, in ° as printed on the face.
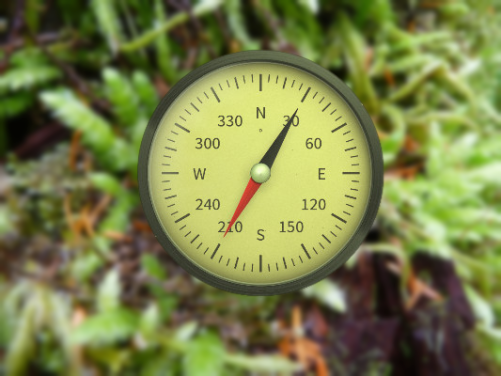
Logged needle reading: 210 °
